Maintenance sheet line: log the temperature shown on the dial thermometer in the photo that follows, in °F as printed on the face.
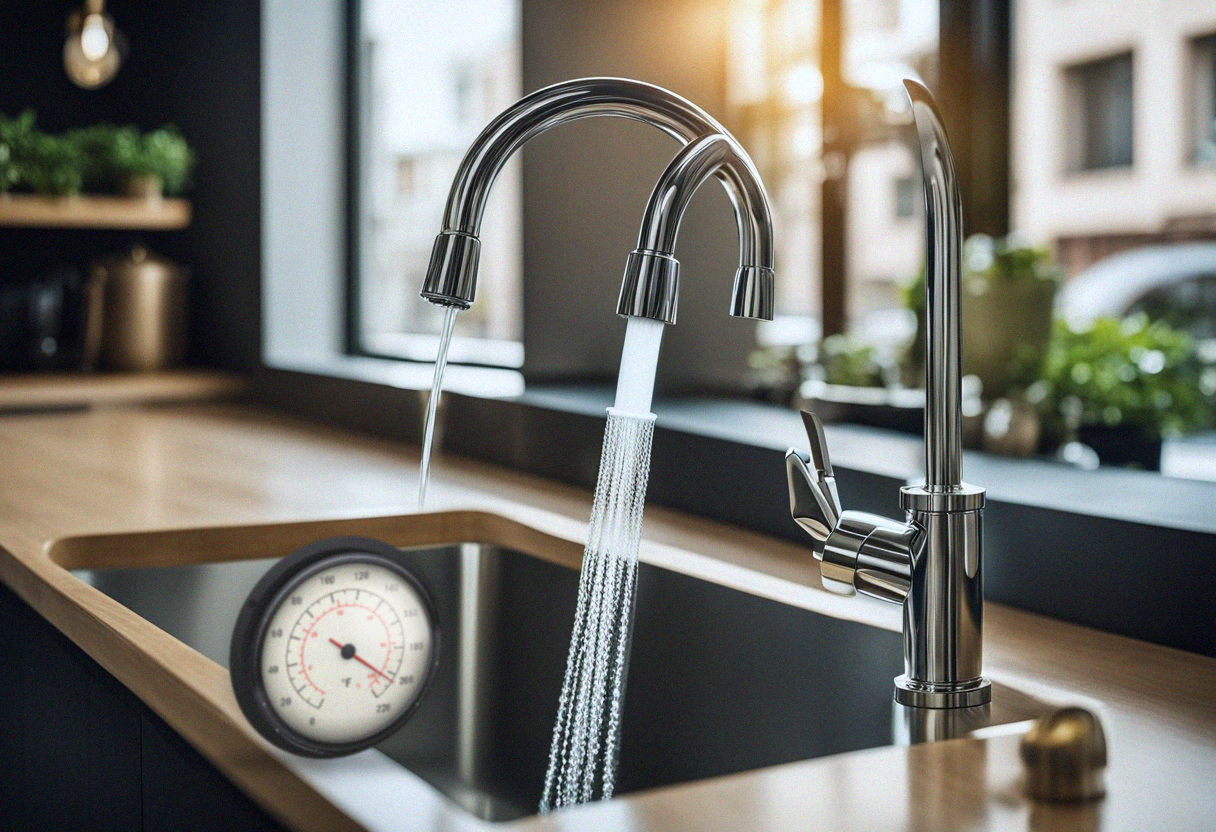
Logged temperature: 205 °F
